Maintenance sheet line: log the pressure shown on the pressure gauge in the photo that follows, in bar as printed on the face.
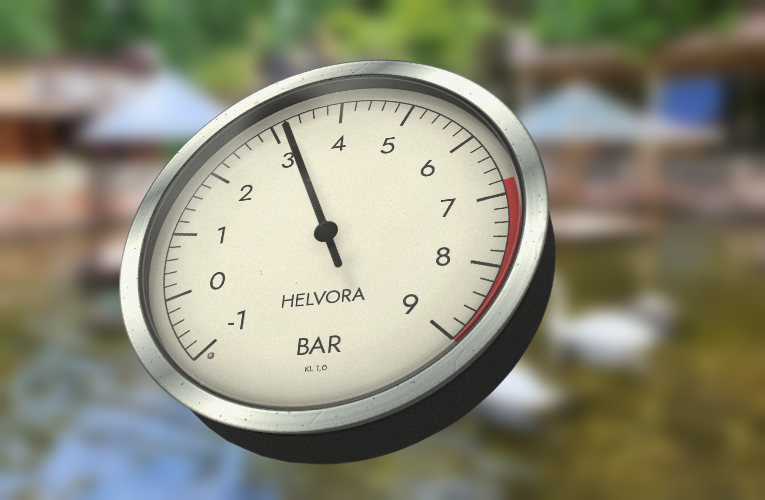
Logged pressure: 3.2 bar
